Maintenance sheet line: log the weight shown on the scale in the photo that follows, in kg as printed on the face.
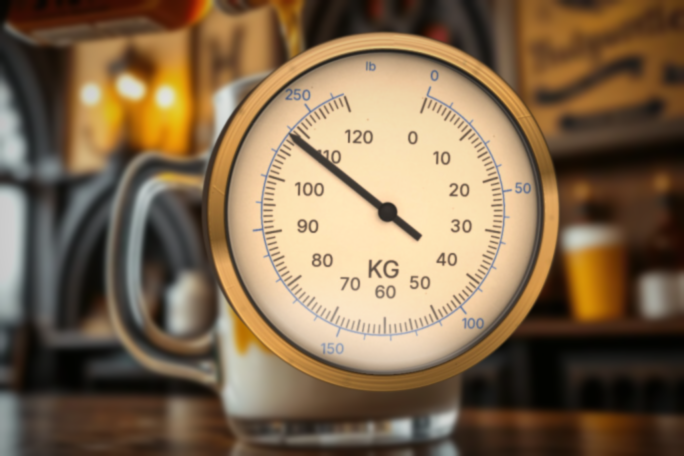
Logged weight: 108 kg
